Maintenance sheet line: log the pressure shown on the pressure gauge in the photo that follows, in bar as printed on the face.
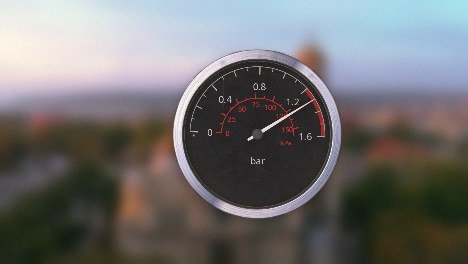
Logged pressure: 1.3 bar
